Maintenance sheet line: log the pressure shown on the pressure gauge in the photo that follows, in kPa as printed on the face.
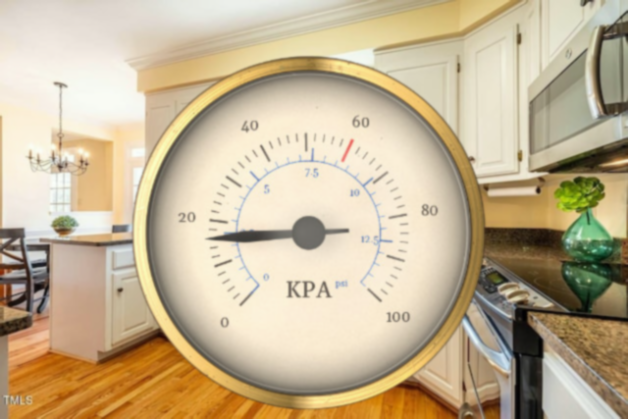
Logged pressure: 16 kPa
